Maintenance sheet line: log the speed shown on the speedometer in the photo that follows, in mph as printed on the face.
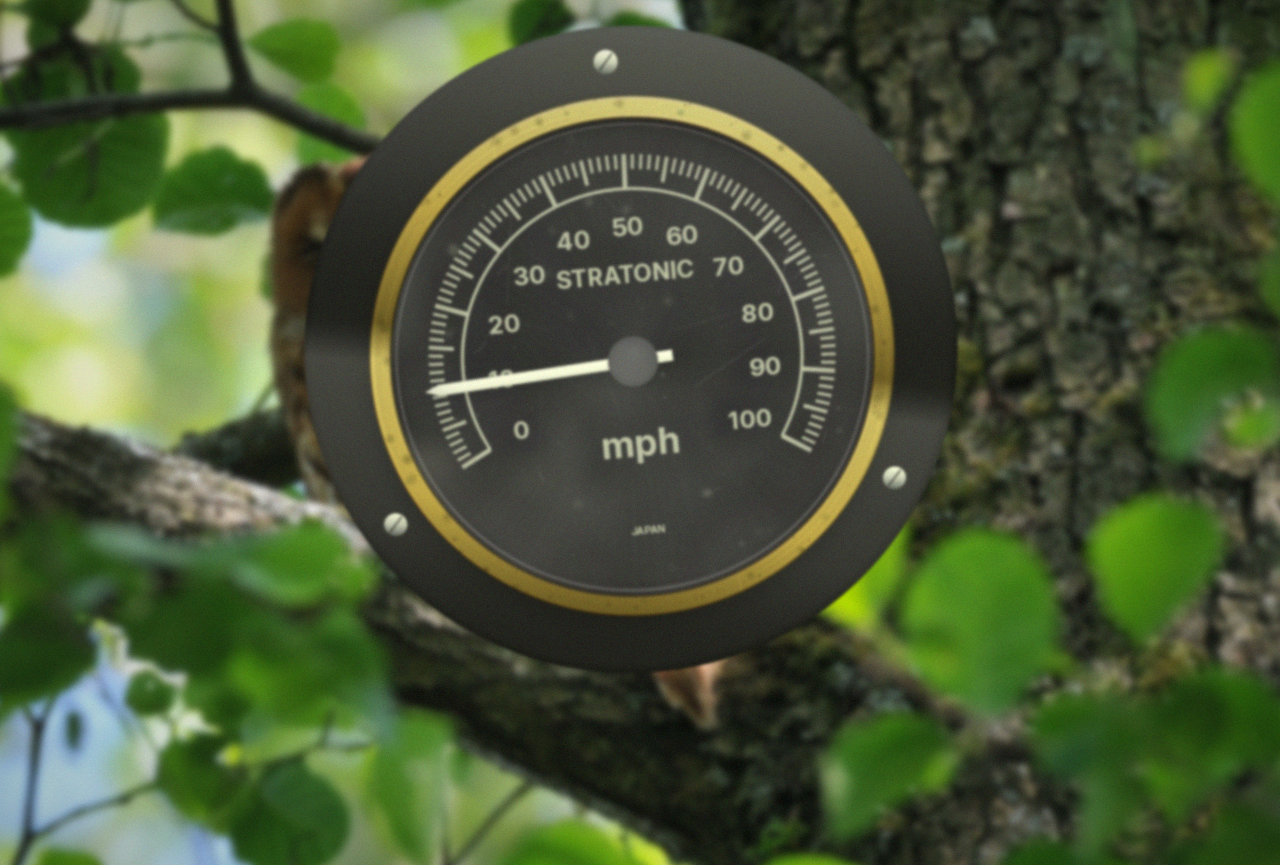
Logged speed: 10 mph
